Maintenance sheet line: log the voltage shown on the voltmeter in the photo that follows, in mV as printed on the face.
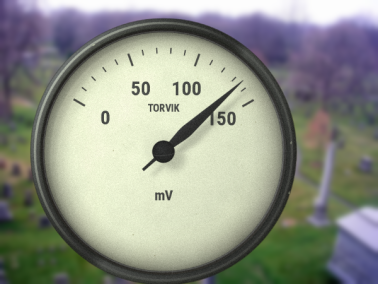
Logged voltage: 135 mV
